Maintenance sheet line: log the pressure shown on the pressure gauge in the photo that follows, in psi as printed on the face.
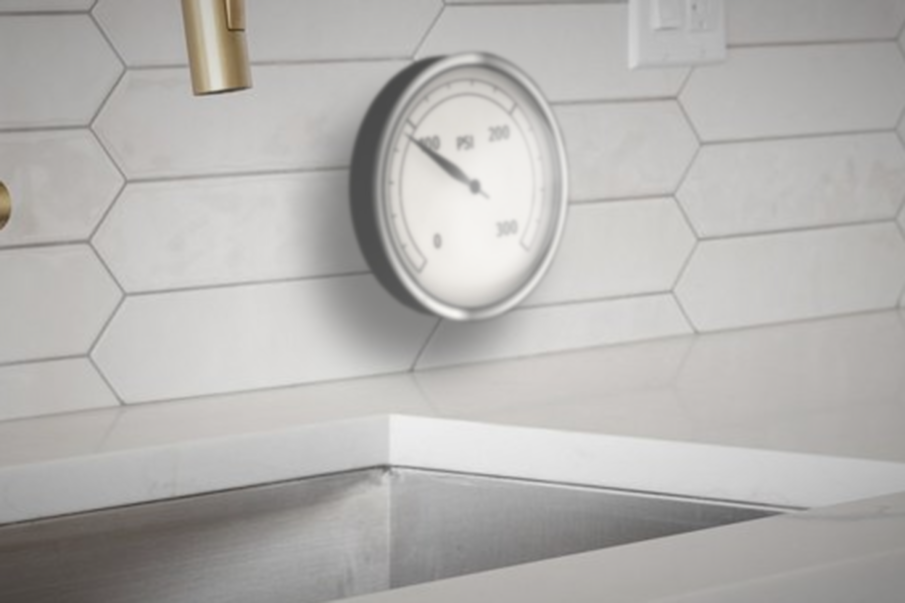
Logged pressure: 90 psi
